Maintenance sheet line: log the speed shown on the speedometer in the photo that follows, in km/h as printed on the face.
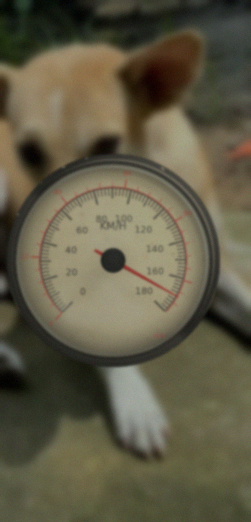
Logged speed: 170 km/h
